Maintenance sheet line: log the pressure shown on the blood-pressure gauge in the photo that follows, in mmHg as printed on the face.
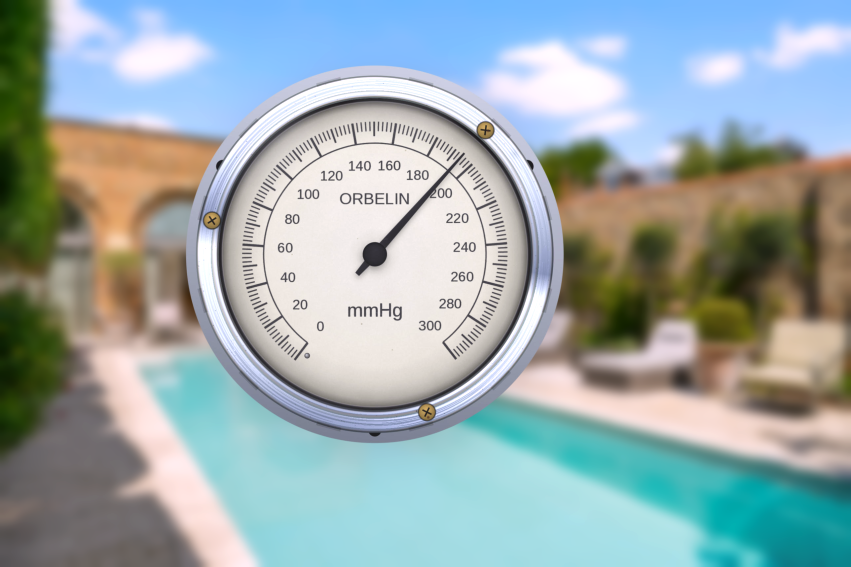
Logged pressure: 194 mmHg
